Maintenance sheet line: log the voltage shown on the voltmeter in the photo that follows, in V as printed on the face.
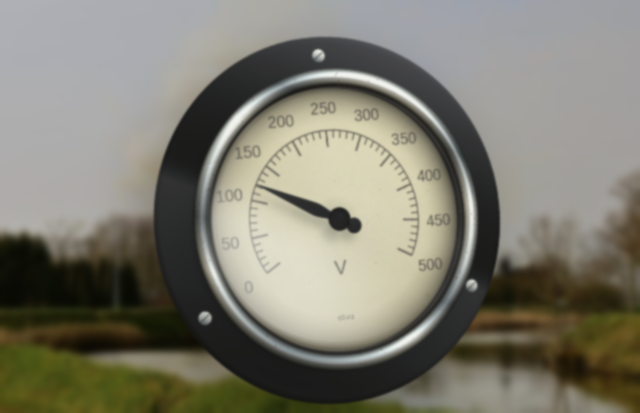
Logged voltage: 120 V
